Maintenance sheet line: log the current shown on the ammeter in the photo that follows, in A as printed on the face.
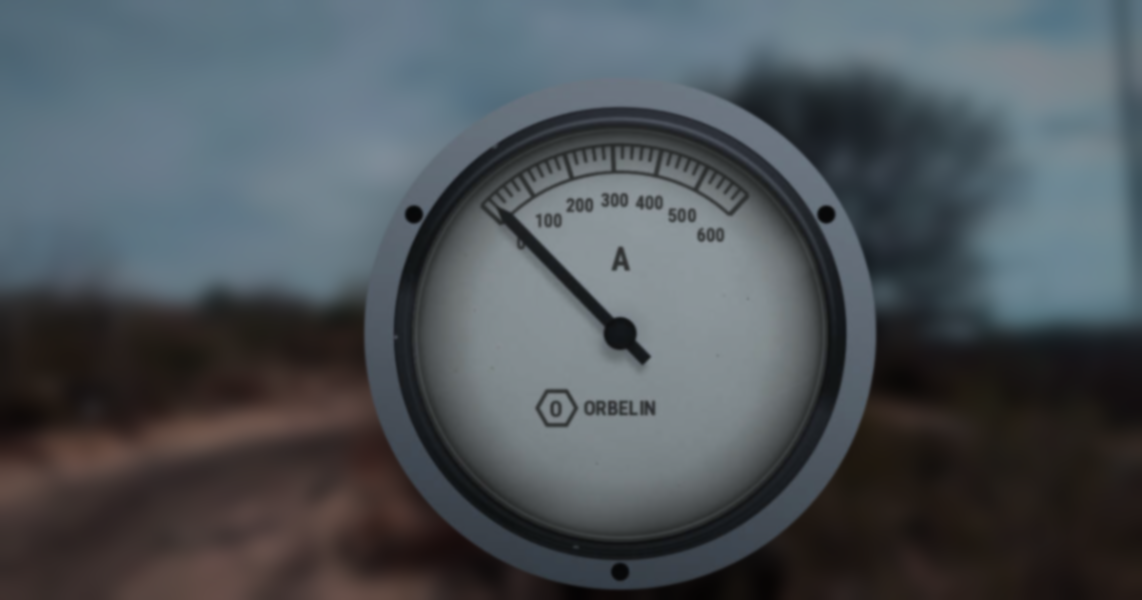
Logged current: 20 A
